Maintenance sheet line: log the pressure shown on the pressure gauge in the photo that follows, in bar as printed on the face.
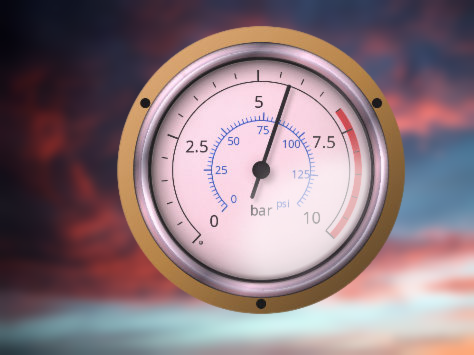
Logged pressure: 5.75 bar
